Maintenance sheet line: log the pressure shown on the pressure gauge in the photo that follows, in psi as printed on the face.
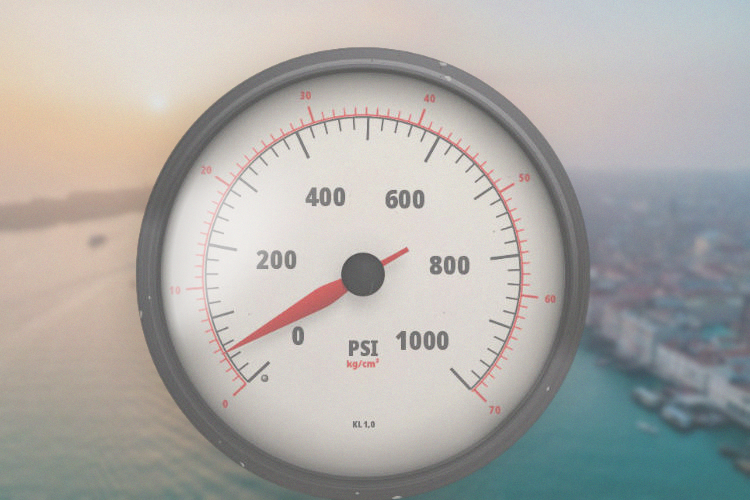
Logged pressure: 50 psi
